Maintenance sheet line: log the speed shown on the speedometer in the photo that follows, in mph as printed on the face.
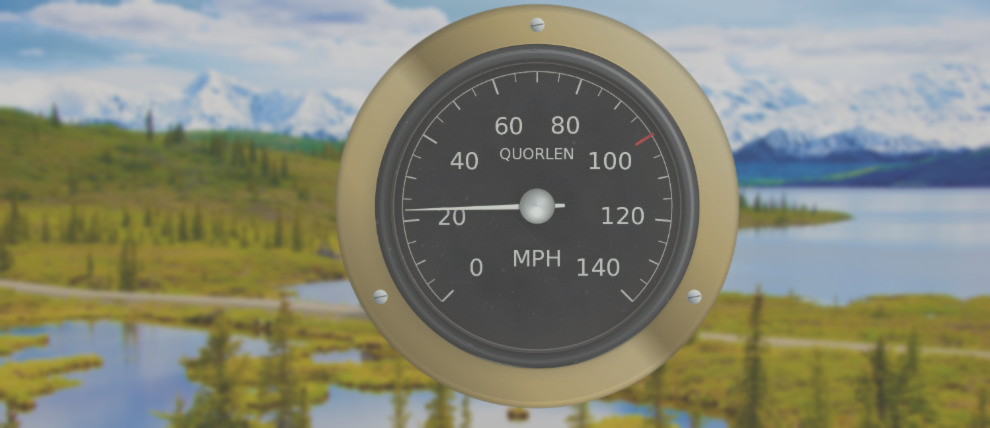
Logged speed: 22.5 mph
